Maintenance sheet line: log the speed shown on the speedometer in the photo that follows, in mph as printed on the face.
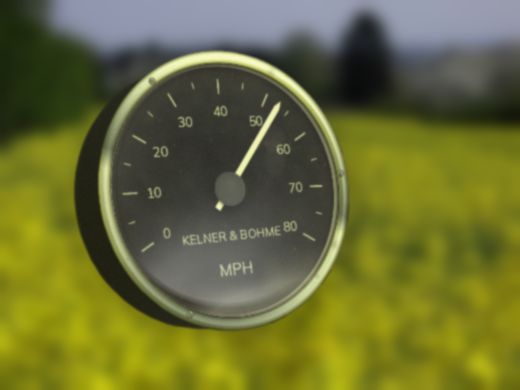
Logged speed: 52.5 mph
